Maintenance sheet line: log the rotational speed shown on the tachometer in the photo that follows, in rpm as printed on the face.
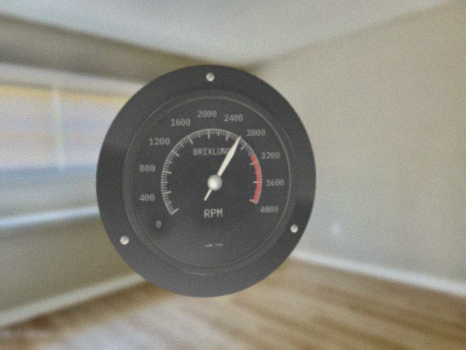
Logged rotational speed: 2600 rpm
